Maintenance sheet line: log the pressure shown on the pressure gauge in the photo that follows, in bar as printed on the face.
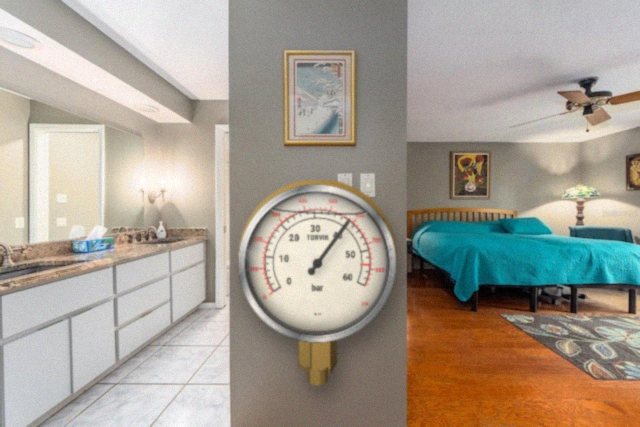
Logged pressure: 40 bar
